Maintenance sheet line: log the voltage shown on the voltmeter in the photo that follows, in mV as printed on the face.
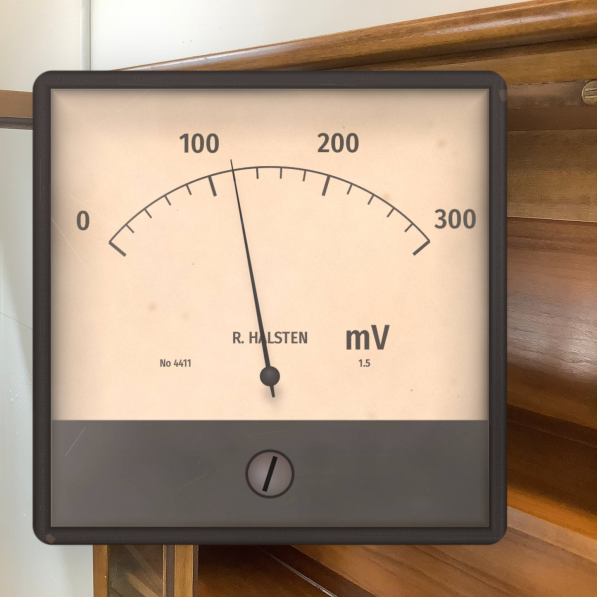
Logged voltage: 120 mV
